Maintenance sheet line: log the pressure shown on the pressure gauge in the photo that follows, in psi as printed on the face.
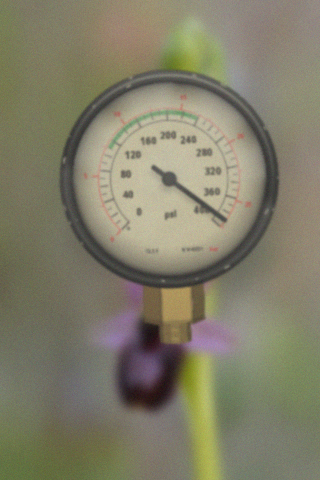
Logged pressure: 390 psi
